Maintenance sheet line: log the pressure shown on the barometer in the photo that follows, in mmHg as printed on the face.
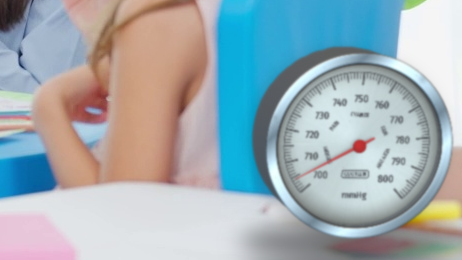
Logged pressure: 705 mmHg
